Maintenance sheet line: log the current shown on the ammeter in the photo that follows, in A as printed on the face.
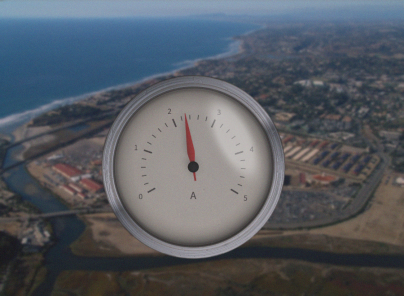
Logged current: 2.3 A
